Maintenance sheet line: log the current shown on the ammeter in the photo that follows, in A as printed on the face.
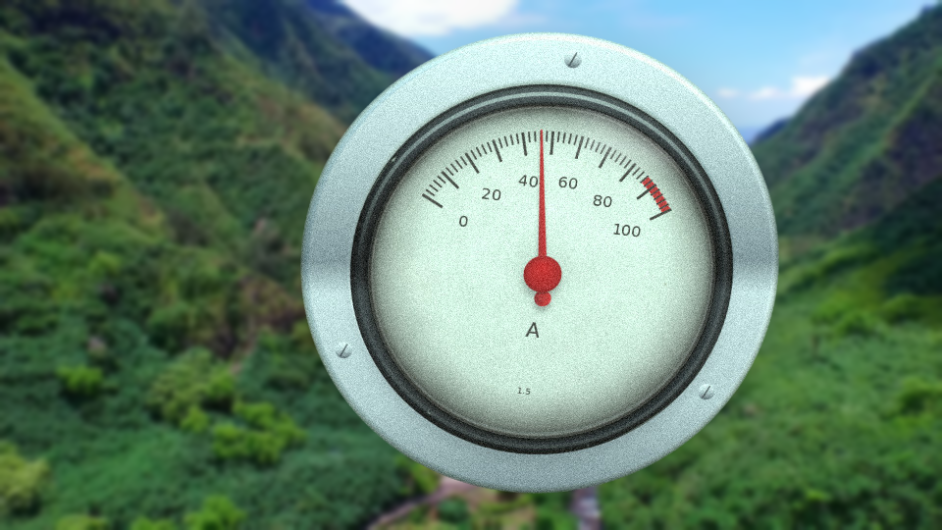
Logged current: 46 A
